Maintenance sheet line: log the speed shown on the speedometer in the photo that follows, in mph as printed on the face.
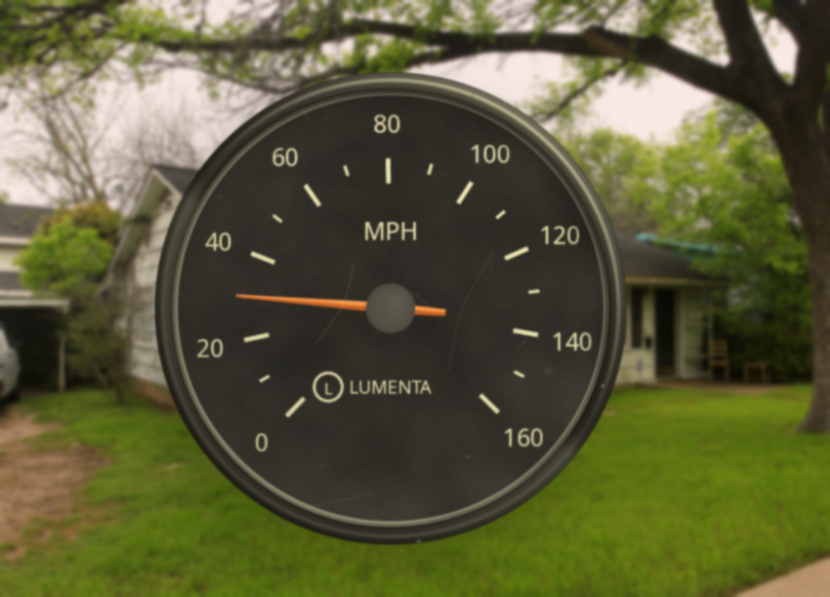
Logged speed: 30 mph
